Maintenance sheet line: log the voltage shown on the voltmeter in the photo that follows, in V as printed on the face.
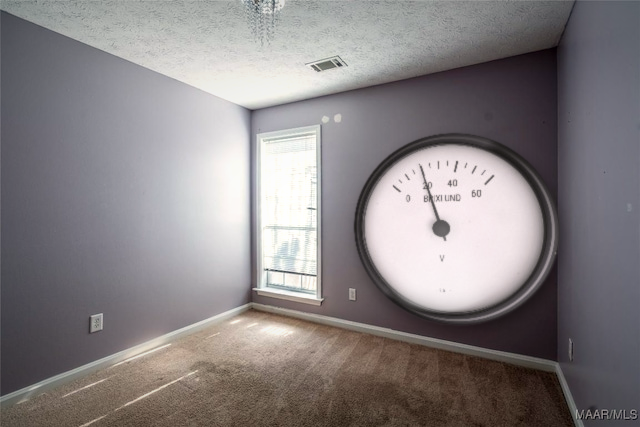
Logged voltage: 20 V
